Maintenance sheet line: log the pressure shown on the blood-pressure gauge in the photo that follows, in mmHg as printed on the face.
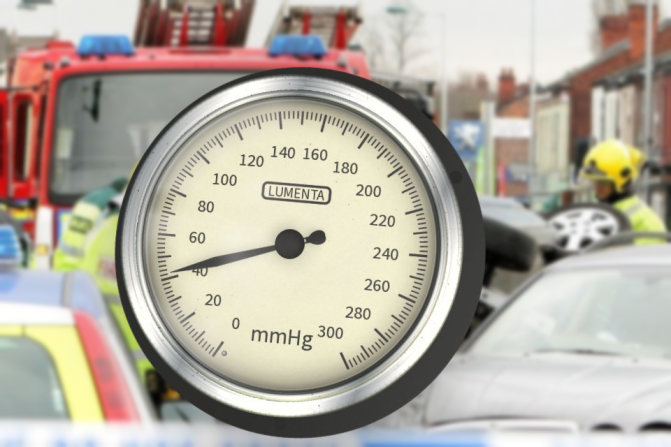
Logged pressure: 42 mmHg
